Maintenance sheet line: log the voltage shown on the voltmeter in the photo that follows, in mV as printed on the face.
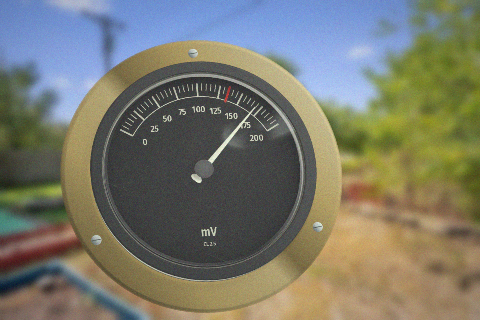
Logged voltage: 170 mV
